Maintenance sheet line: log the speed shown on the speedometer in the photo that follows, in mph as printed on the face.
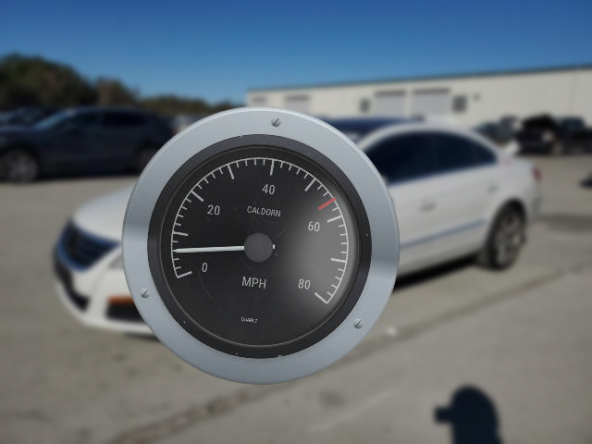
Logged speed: 6 mph
